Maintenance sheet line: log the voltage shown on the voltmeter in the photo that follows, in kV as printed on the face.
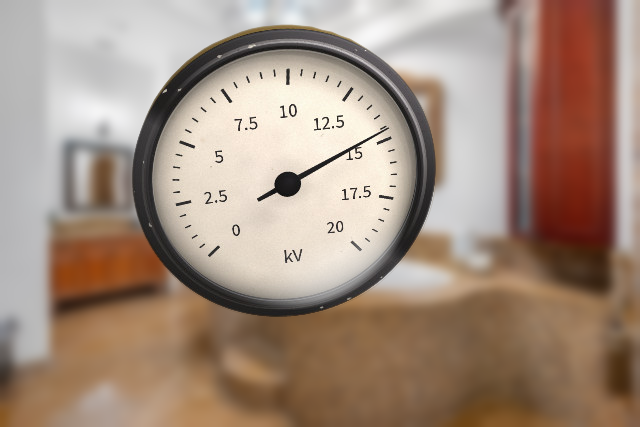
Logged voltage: 14.5 kV
